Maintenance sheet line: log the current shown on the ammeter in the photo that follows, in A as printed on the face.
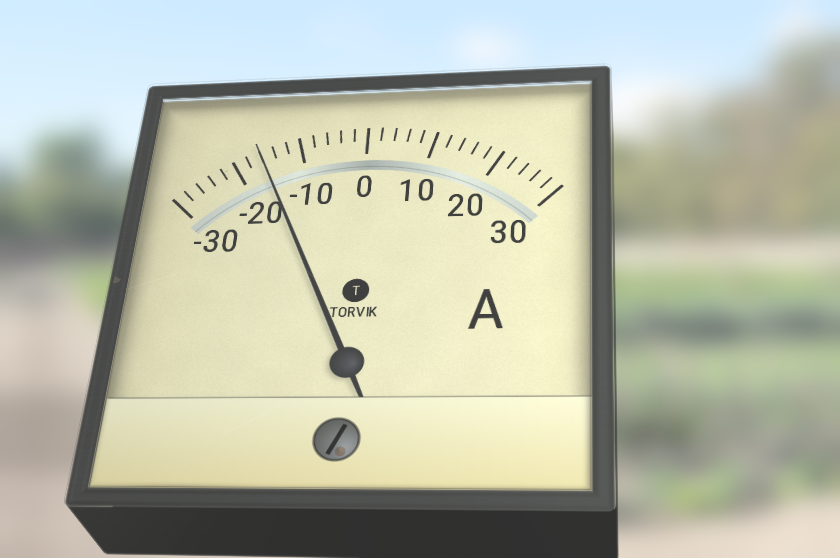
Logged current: -16 A
